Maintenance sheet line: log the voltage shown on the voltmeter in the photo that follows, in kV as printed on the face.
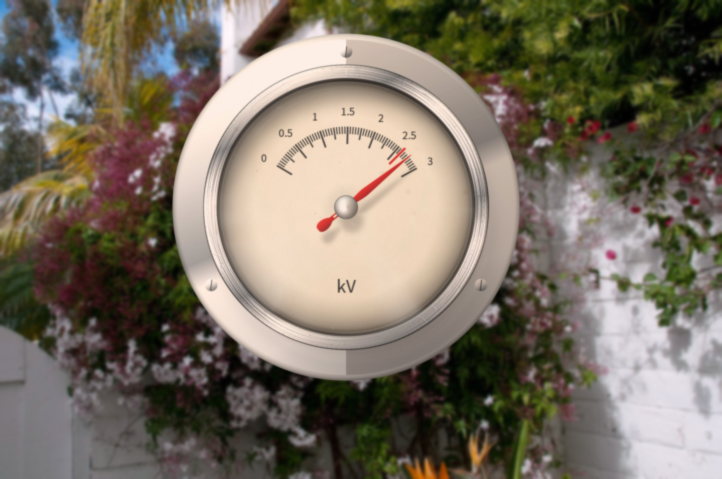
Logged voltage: 2.75 kV
